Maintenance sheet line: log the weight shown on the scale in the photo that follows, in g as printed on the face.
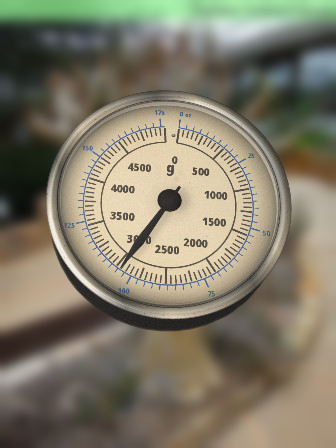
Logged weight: 2950 g
